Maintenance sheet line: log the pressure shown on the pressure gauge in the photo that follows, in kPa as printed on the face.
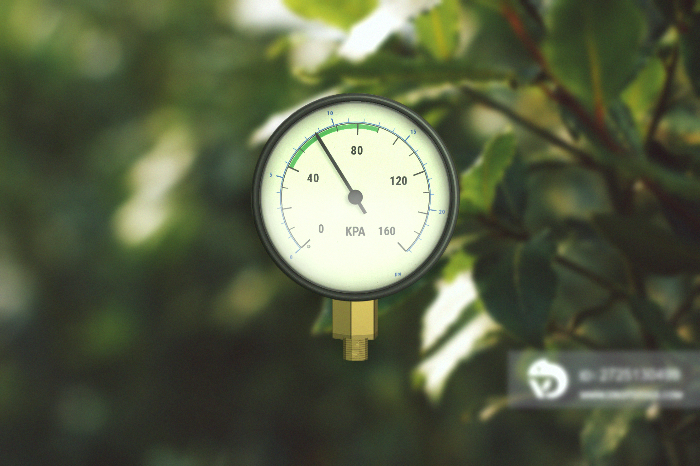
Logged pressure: 60 kPa
